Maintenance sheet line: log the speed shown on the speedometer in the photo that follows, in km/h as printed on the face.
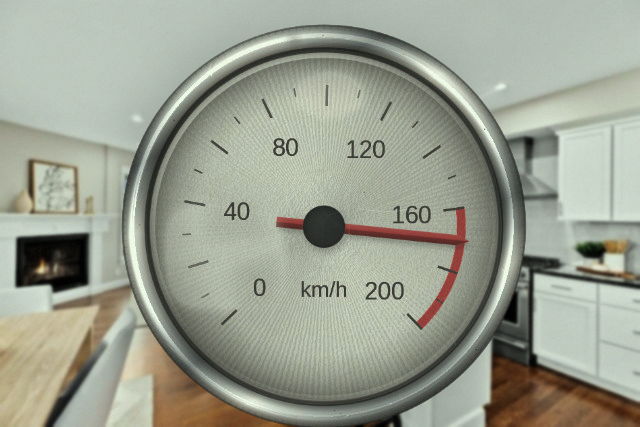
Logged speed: 170 km/h
